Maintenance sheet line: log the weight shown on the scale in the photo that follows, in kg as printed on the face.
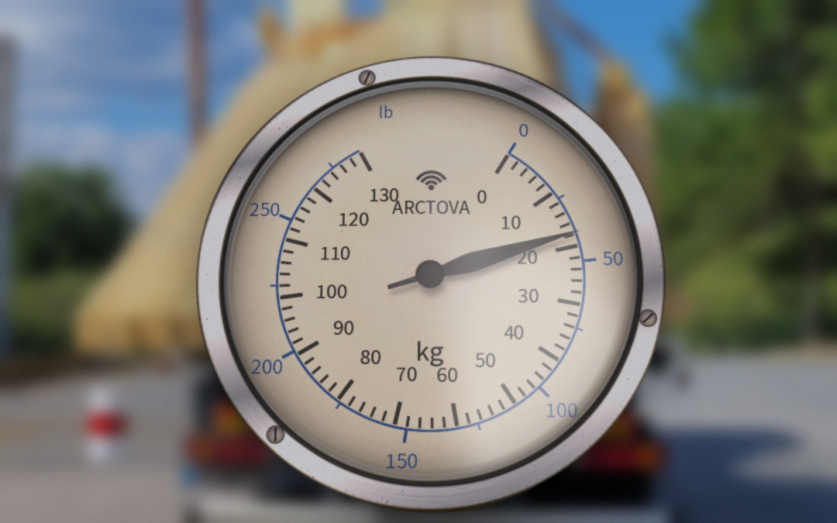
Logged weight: 18 kg
